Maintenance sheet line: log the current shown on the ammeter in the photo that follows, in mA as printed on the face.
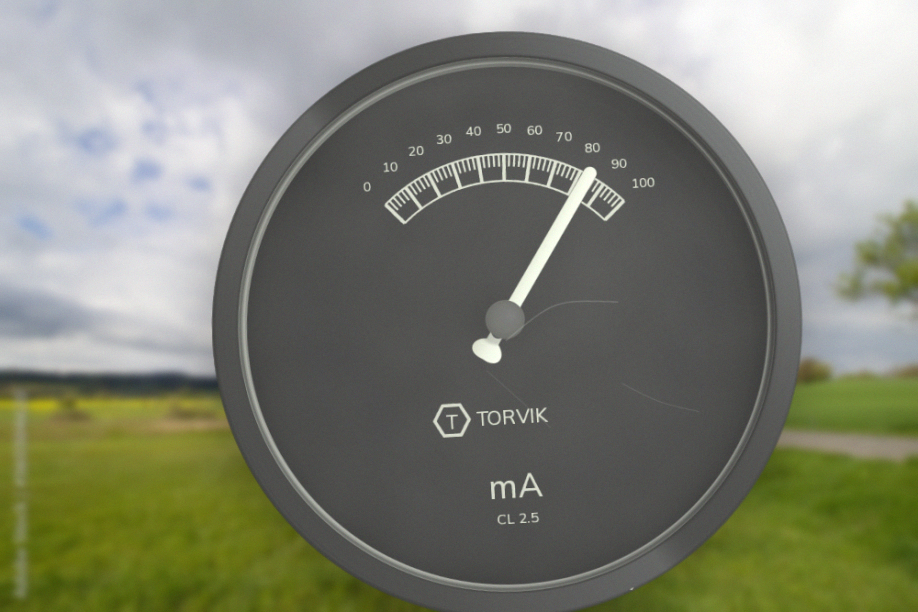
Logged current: 84 mA
